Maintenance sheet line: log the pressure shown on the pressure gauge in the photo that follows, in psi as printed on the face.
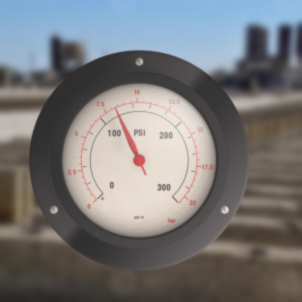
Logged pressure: 120 psi
